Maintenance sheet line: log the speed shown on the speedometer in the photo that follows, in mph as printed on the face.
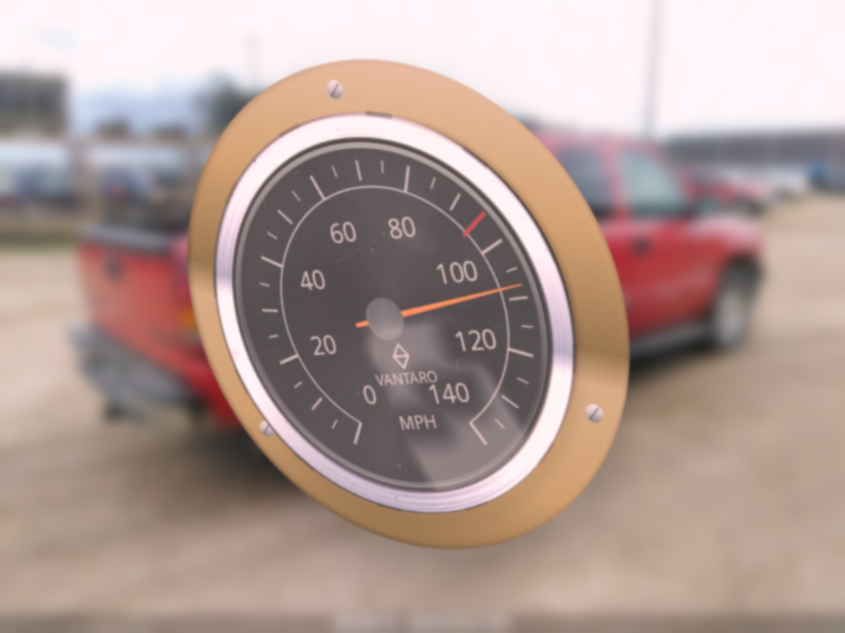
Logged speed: 107.5 mph
